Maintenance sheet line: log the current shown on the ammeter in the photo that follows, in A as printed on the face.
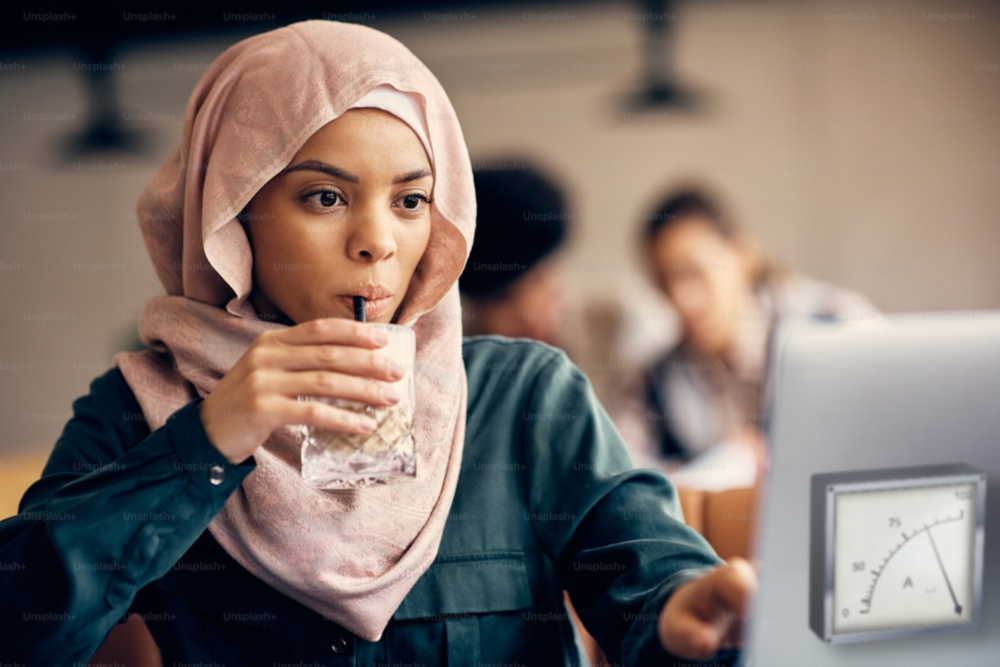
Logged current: 85 A
